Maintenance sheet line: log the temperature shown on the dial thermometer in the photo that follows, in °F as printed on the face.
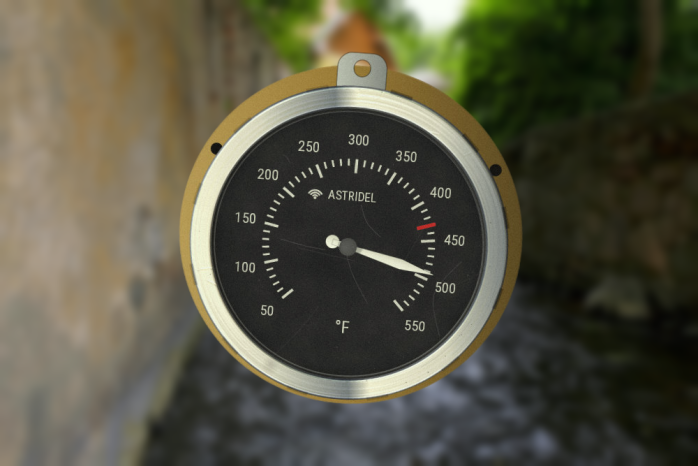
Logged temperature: 490 °F
